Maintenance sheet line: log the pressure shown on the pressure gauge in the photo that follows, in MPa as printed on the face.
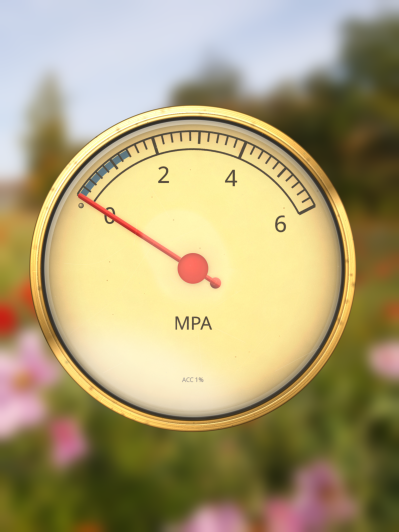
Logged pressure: 0 MPa
